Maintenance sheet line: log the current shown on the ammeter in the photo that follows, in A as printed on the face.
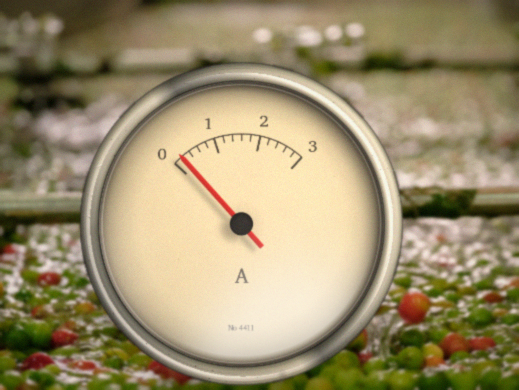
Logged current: 0.2 A
